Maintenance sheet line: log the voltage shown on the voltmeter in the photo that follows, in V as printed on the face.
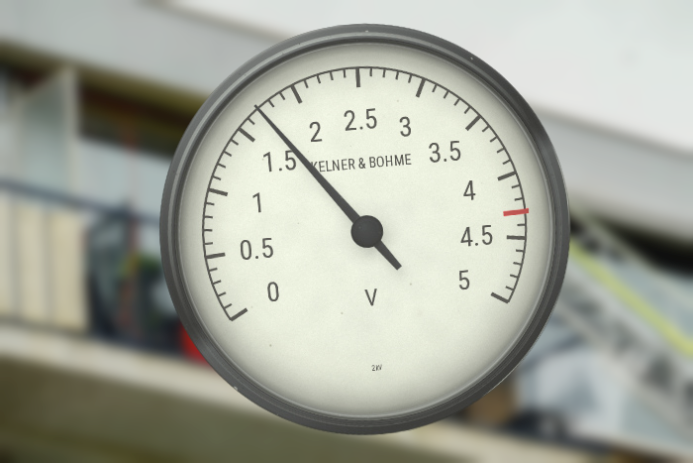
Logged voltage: 1.7 V
